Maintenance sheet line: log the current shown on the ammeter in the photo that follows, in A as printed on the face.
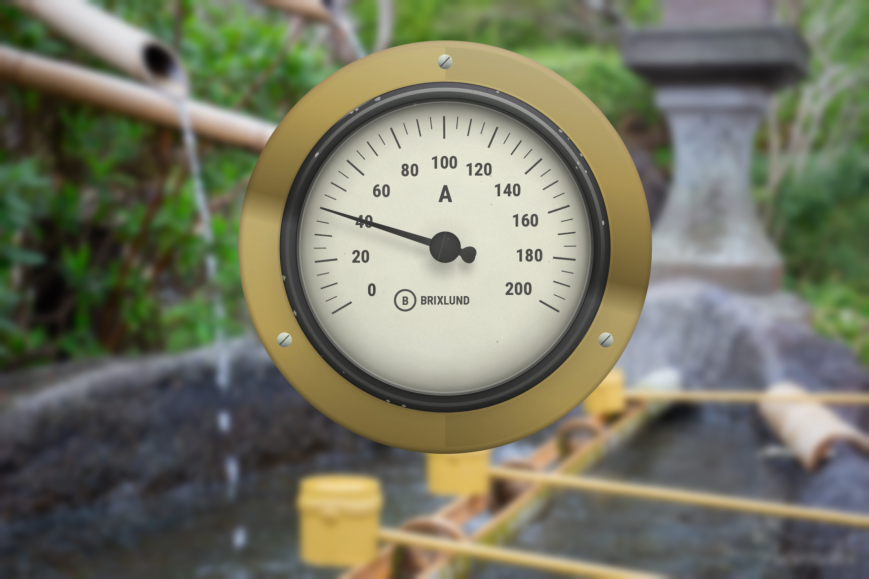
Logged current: 40 A
